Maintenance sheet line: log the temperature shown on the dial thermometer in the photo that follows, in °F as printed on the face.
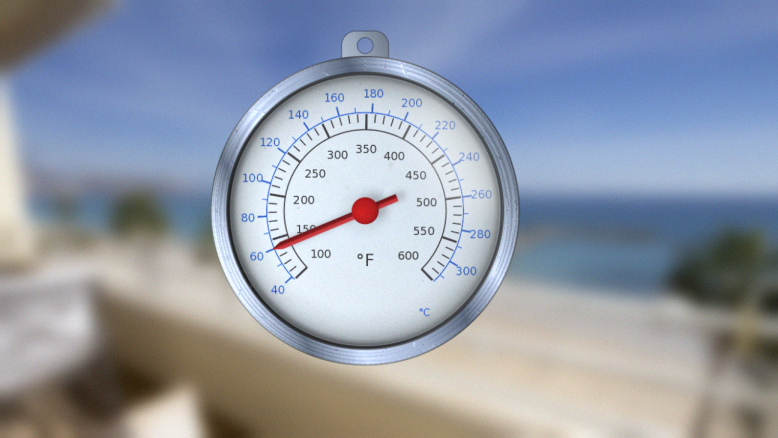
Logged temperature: 140 °F
